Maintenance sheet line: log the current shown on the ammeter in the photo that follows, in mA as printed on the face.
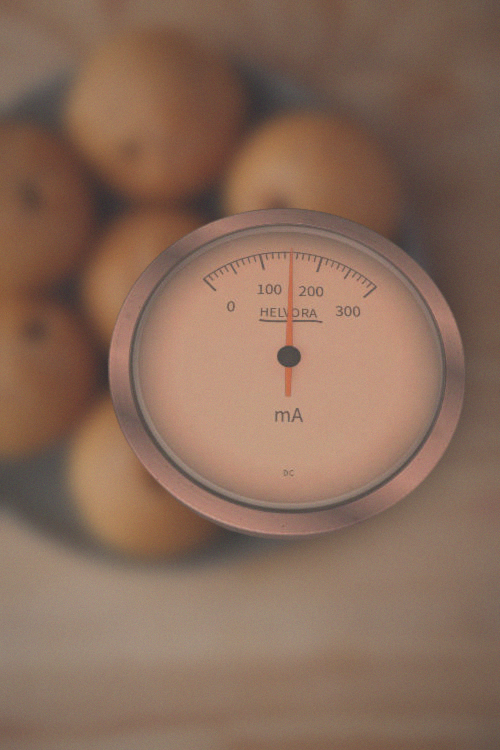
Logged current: 150 mA
